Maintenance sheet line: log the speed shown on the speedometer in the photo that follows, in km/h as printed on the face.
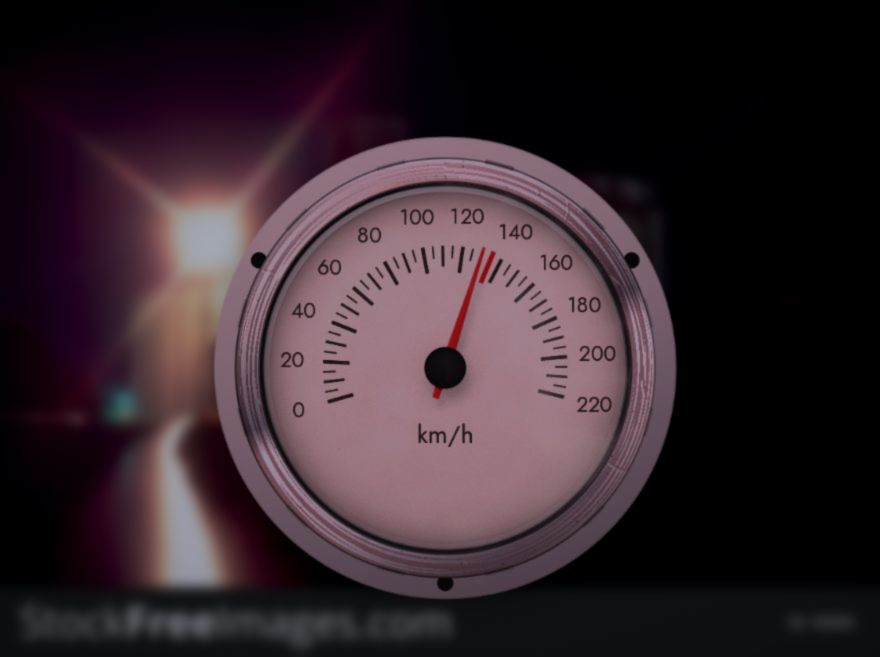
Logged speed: 130 km/h
